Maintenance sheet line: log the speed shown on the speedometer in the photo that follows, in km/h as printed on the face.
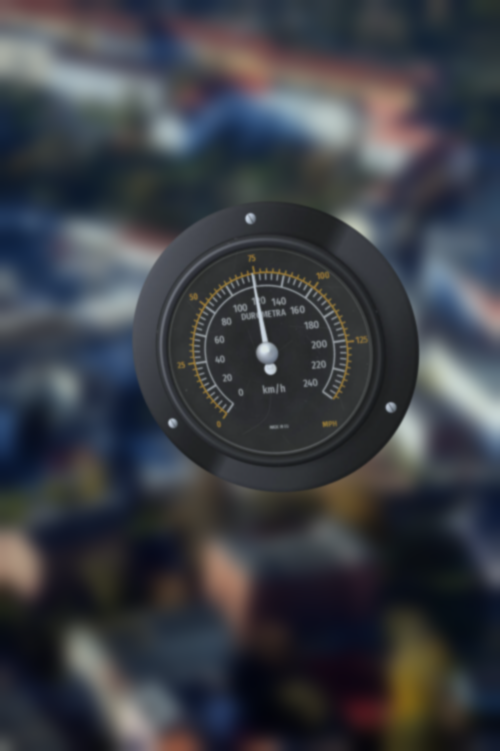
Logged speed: 120 km/h
